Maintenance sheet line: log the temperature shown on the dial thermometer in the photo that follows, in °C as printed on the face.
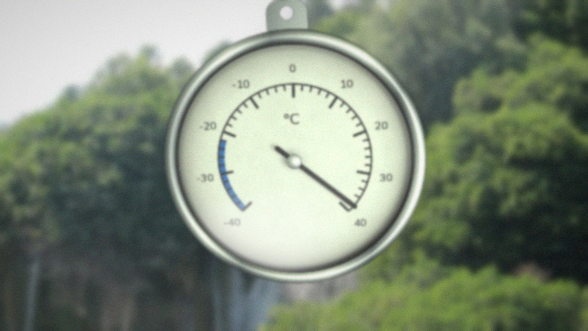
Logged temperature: 38 °C
